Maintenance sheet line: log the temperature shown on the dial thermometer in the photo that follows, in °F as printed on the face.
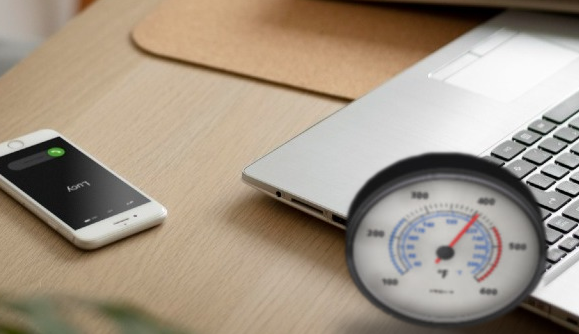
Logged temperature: 400 °F
